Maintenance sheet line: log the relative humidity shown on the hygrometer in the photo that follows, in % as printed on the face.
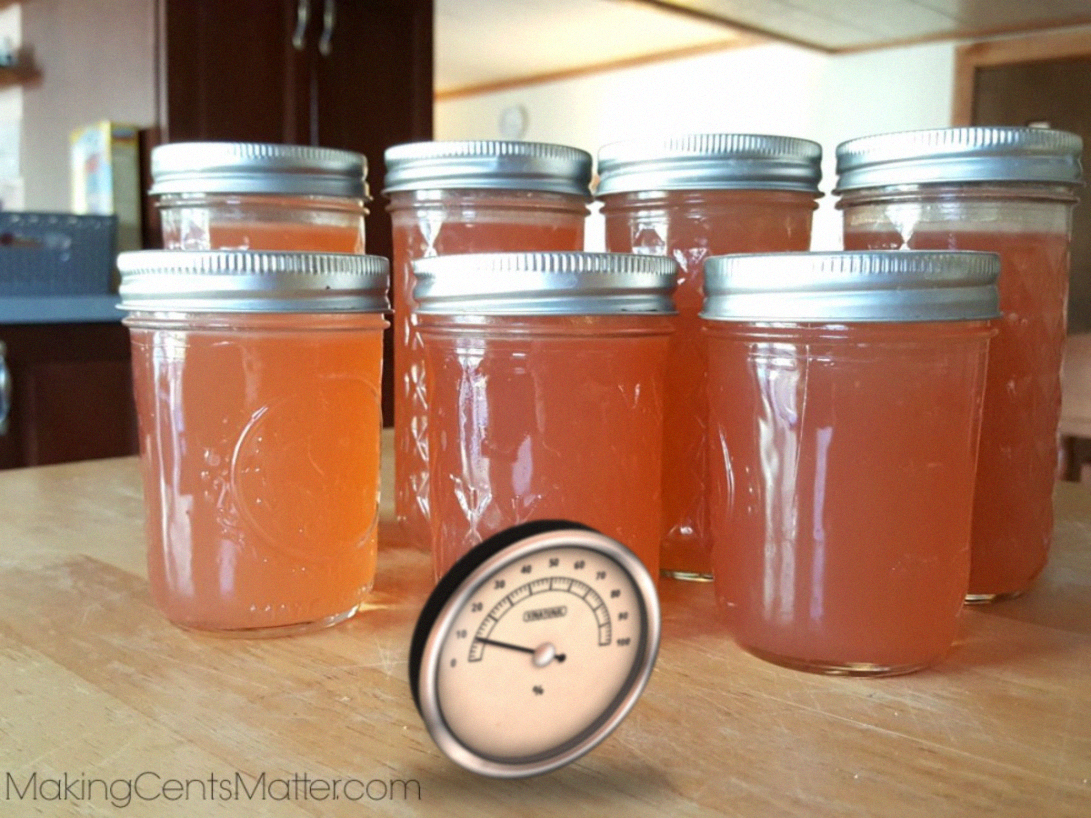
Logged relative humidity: 10 %
